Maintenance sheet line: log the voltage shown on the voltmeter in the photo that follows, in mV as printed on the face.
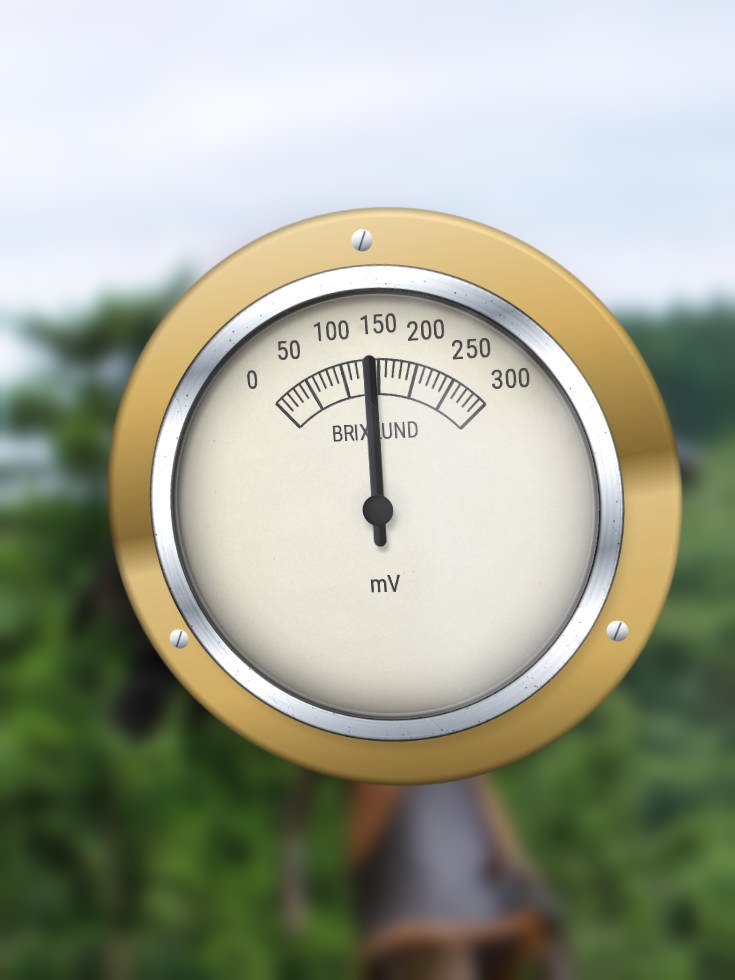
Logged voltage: 140 mV
